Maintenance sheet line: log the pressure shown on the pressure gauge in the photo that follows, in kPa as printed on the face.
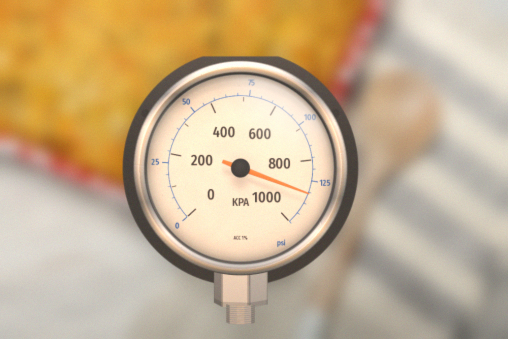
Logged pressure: 900 kPa
